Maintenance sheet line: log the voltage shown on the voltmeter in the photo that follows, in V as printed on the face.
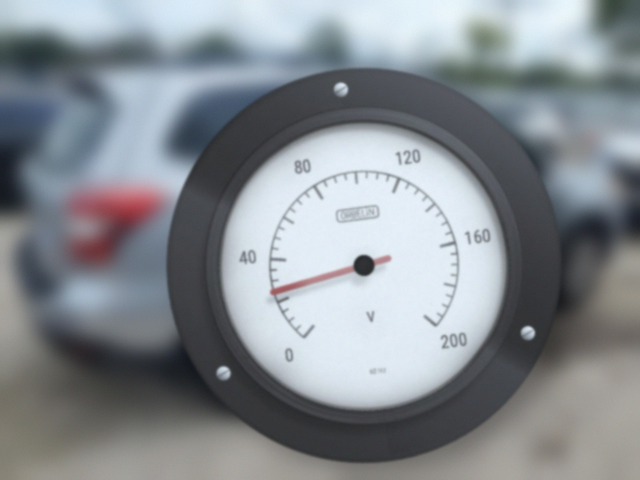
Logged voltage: 25 V
